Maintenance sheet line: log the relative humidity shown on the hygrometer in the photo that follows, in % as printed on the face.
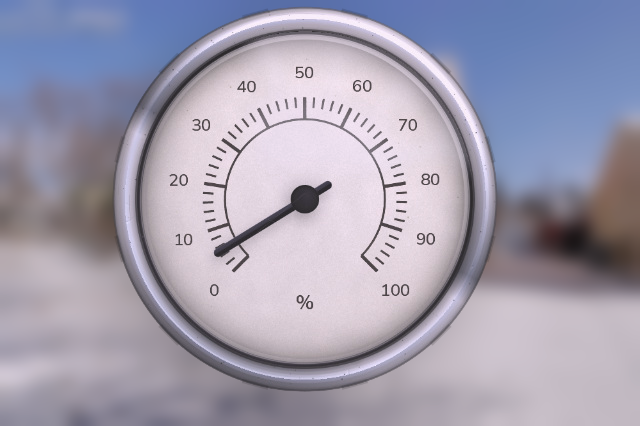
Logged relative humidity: 5 %
